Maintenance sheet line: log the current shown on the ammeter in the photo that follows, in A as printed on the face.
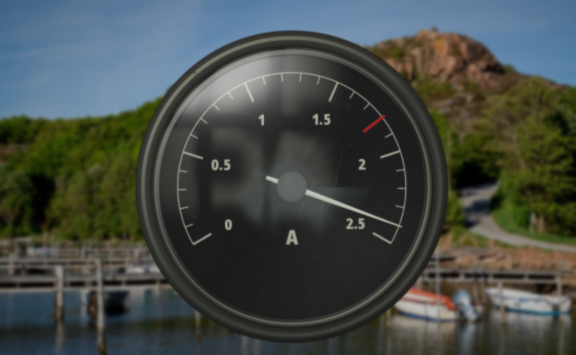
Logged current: 2.4 A
